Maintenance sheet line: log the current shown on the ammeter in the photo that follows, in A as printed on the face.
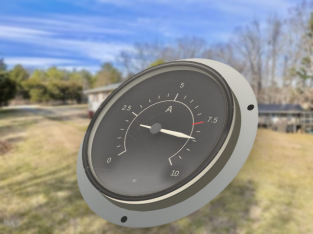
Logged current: 8.5 A
